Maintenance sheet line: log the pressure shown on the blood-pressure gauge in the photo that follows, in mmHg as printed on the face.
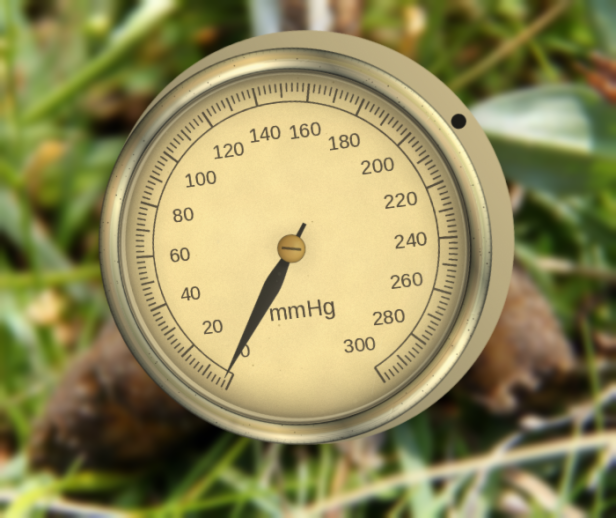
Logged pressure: 2 mmHg
